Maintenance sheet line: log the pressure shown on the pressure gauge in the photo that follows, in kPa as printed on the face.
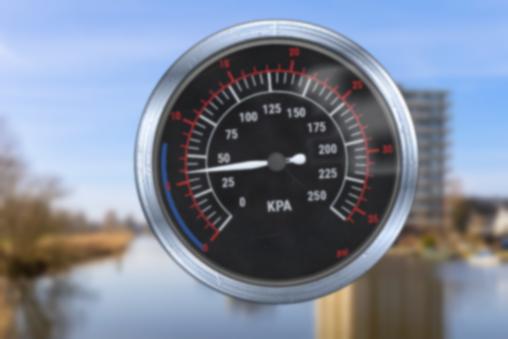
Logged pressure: 40 kPa
